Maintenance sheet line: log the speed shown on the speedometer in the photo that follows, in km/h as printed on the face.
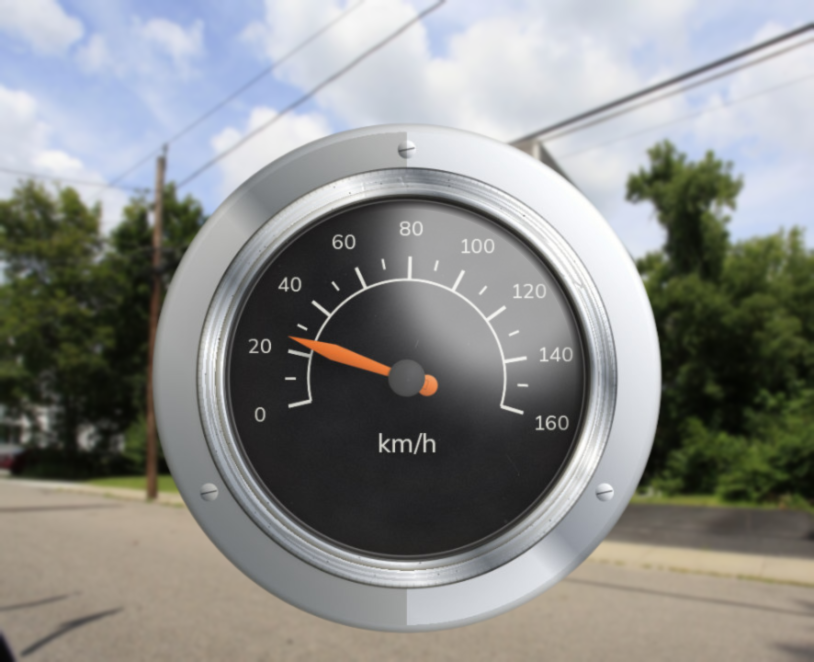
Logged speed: 25 km/h
